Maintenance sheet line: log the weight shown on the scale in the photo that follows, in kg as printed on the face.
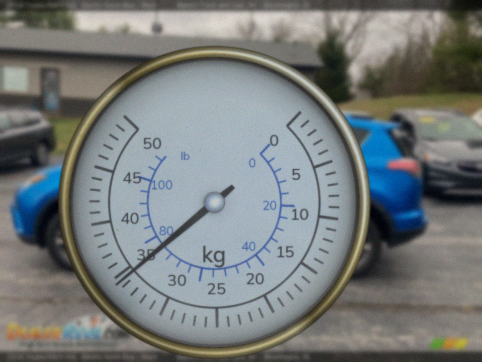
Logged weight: 34.5 kg
